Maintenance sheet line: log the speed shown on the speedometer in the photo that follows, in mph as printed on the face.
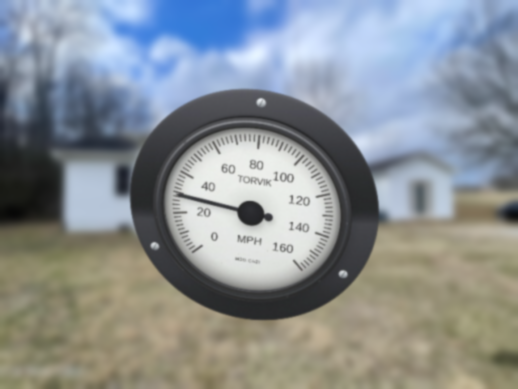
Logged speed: 30 mph
